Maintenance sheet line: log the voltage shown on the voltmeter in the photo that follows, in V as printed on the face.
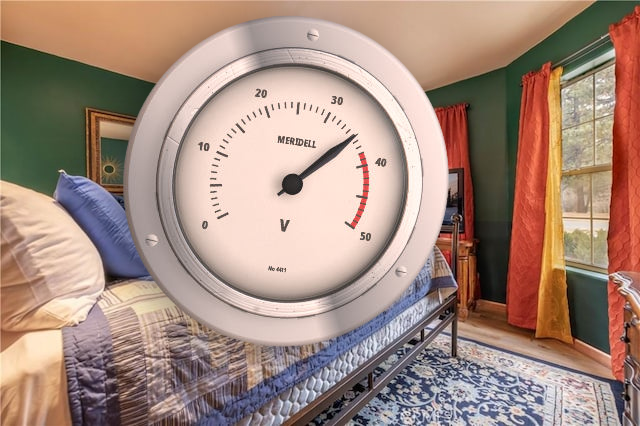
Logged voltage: 35 V
